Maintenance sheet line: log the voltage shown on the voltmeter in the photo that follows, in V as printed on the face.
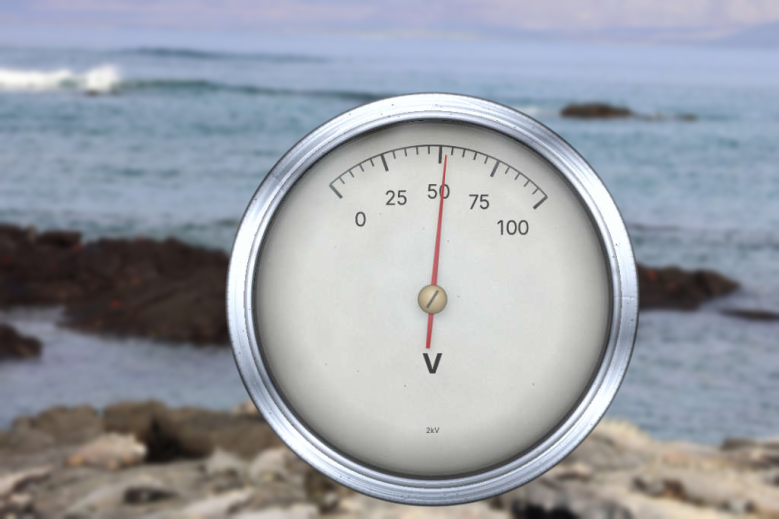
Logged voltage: 52.5 V
